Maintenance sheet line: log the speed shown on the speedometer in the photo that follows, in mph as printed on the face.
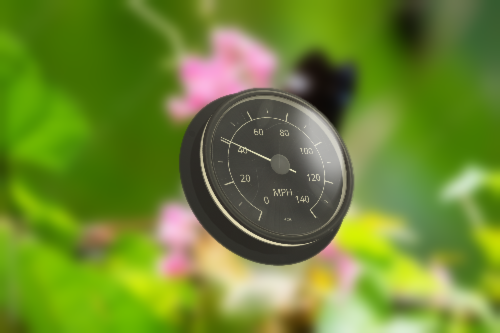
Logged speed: 40 mph
